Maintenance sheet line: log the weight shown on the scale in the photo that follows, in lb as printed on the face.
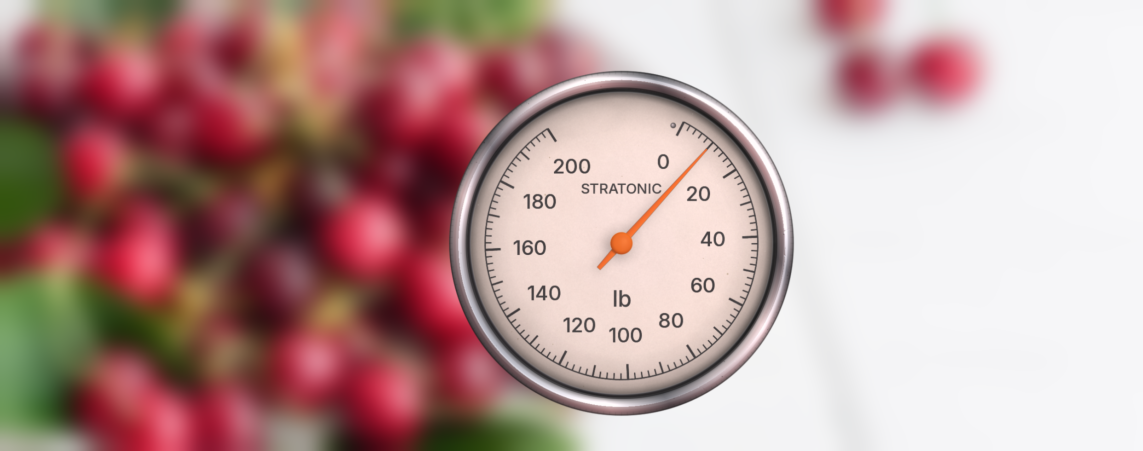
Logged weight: 10 lb
